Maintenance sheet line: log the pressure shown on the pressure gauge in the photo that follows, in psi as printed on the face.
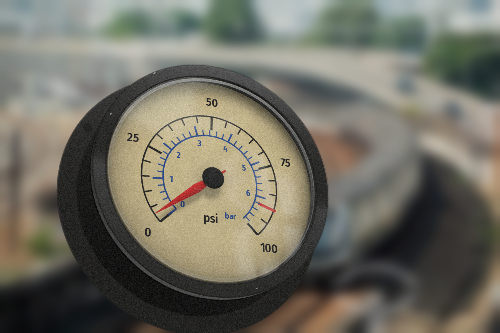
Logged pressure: 2.5 psi
